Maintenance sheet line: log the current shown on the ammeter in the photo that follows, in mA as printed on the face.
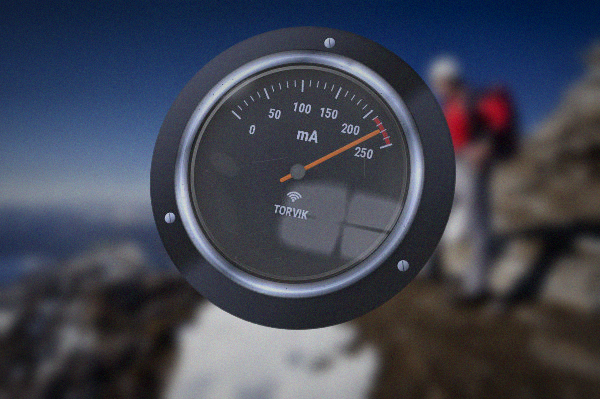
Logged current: 230 mA
